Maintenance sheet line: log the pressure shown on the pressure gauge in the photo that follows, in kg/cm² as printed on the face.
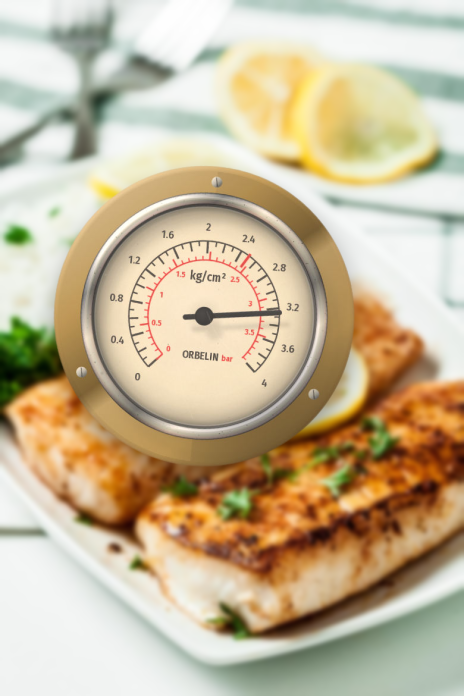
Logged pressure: 3.25 kg/cm²
